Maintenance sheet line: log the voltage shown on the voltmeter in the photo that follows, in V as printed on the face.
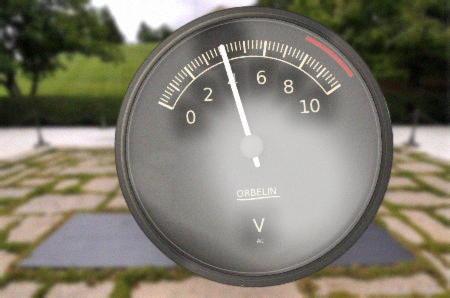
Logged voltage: 4 V
